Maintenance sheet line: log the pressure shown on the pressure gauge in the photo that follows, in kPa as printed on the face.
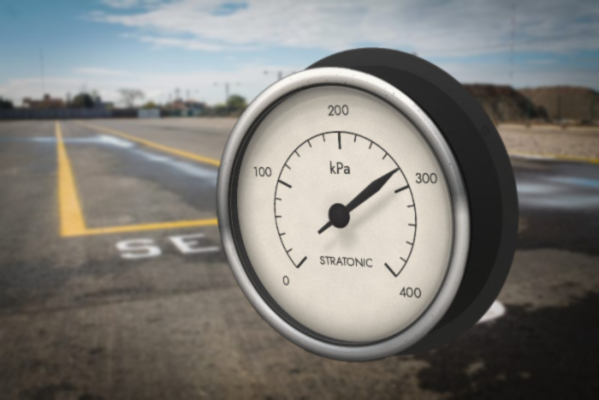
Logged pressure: 280 kPa
